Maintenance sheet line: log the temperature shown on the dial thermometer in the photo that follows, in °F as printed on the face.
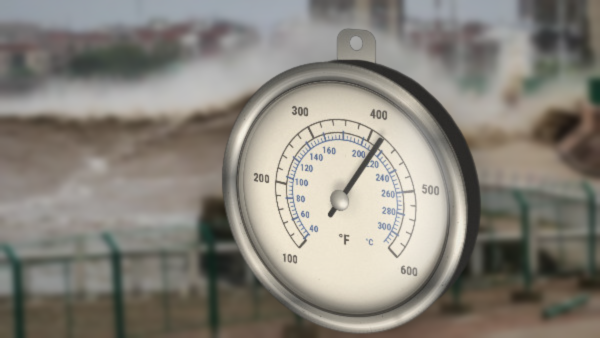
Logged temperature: 420 °F
